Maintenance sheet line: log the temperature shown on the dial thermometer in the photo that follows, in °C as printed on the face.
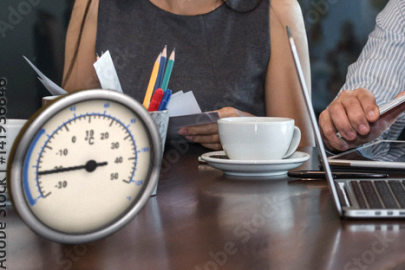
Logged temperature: -20 °C
